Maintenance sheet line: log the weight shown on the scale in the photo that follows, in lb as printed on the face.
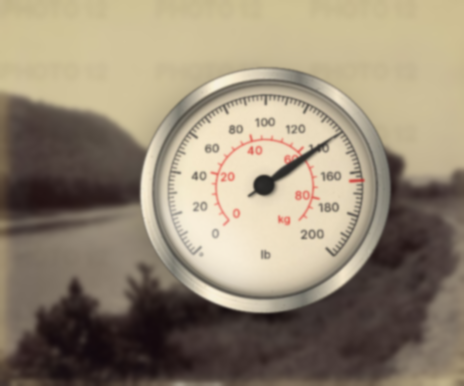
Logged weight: 140 lb
